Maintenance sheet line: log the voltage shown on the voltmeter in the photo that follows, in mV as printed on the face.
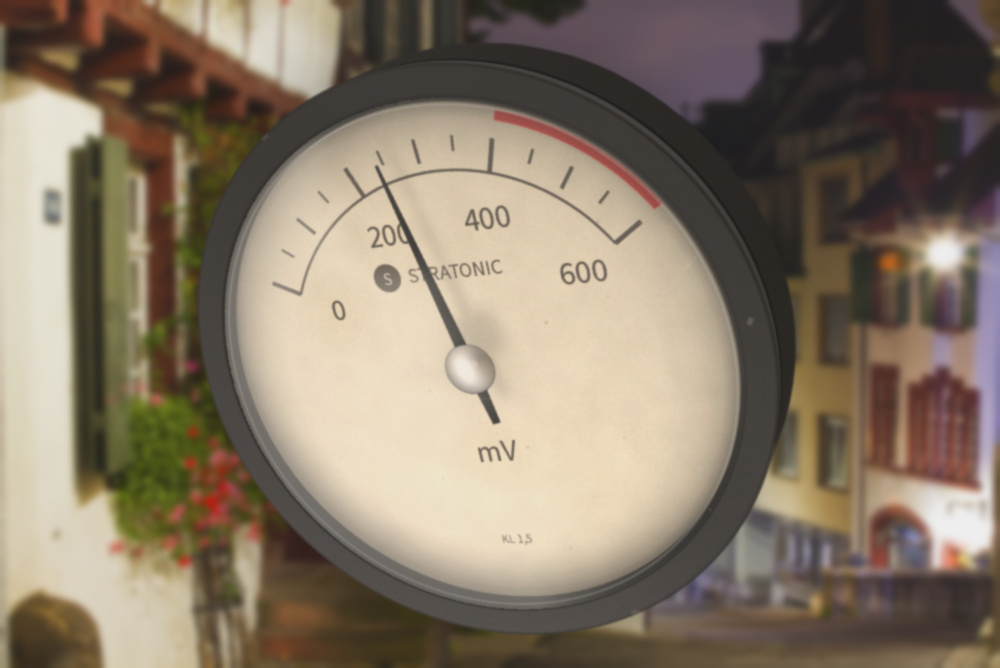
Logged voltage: 250 mV
